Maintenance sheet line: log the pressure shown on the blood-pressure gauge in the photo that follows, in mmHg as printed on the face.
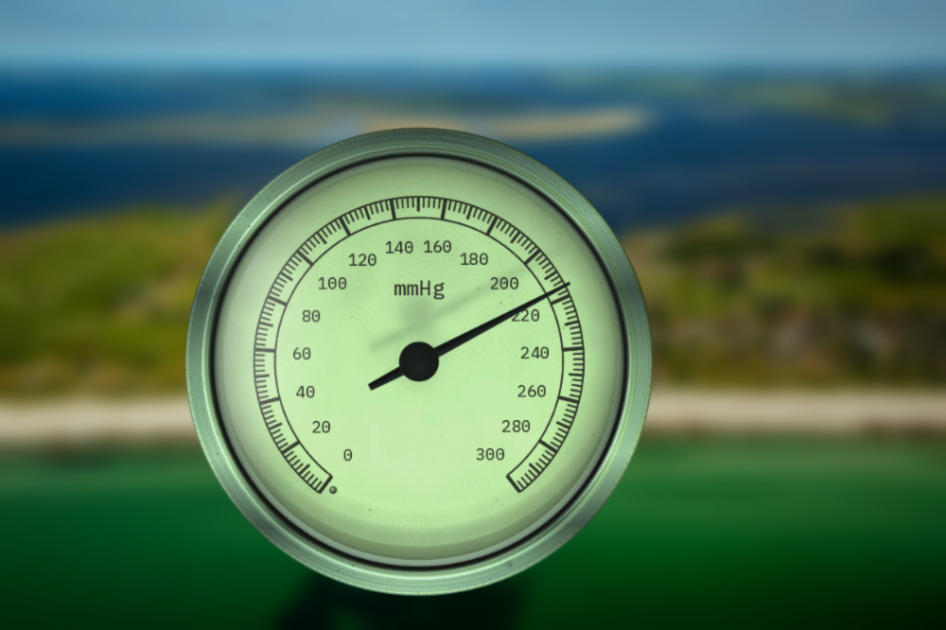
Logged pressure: 216 mmHg
